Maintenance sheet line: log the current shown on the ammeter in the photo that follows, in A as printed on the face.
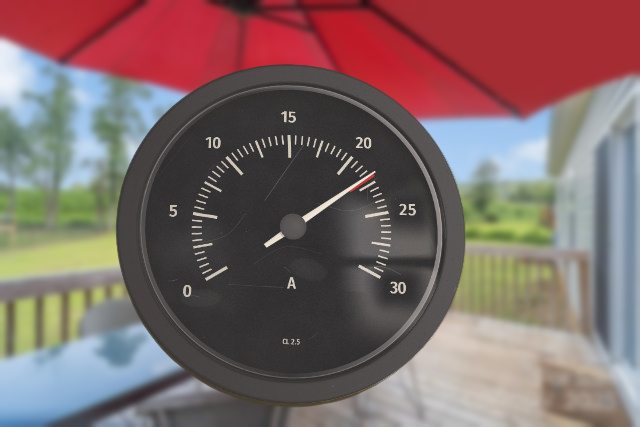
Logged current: 22 A
